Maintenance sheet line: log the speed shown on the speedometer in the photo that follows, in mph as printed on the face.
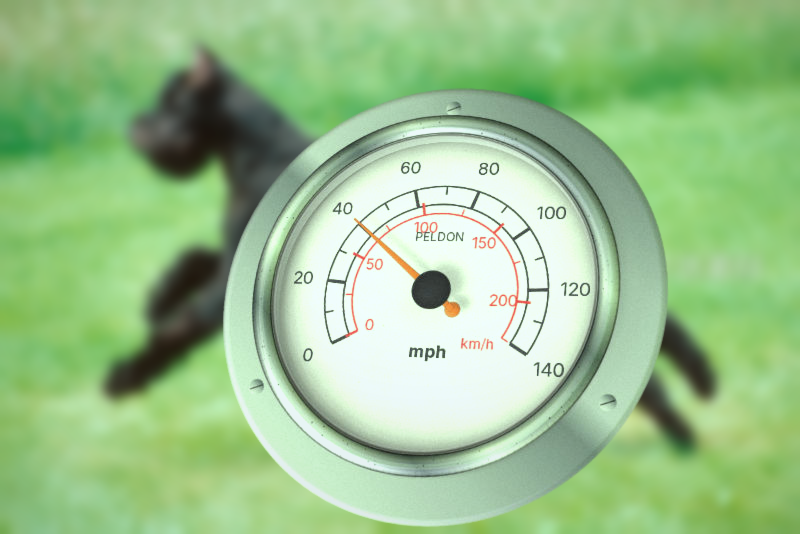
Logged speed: 40 mph
